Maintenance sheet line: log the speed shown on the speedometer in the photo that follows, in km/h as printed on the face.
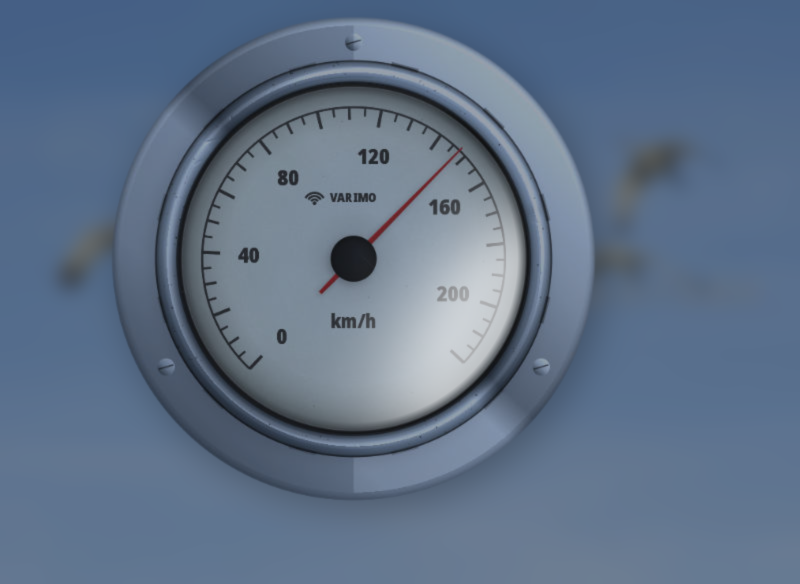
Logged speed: 147.5 km/h
